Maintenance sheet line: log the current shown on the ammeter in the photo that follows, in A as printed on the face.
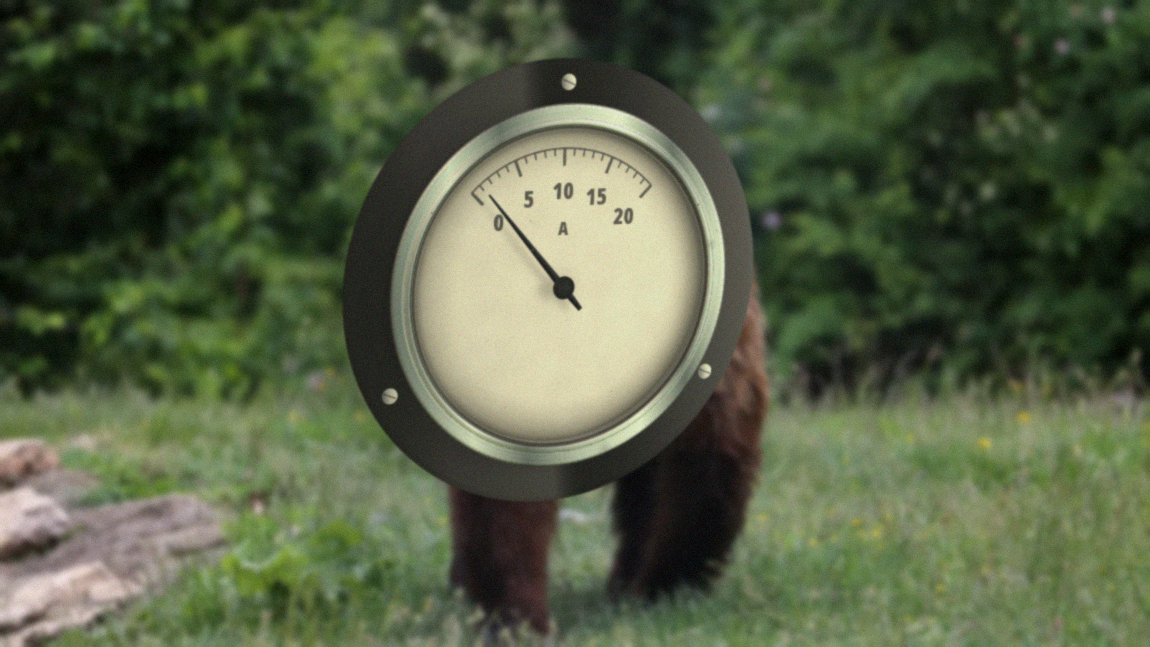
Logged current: 1 A
